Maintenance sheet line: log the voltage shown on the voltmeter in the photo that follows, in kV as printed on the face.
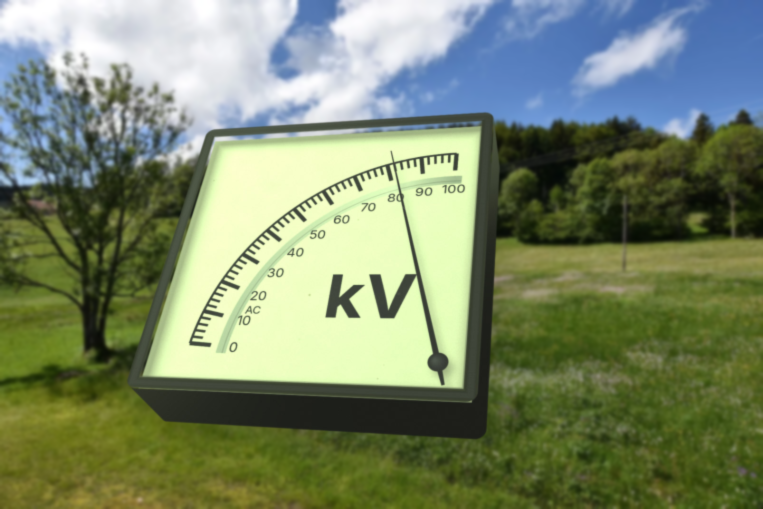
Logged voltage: 82 kV
